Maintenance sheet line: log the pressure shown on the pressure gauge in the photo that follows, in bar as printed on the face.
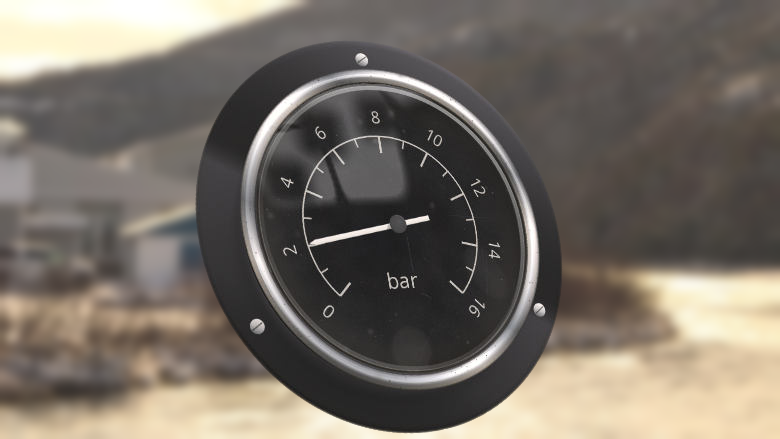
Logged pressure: 2 bar
